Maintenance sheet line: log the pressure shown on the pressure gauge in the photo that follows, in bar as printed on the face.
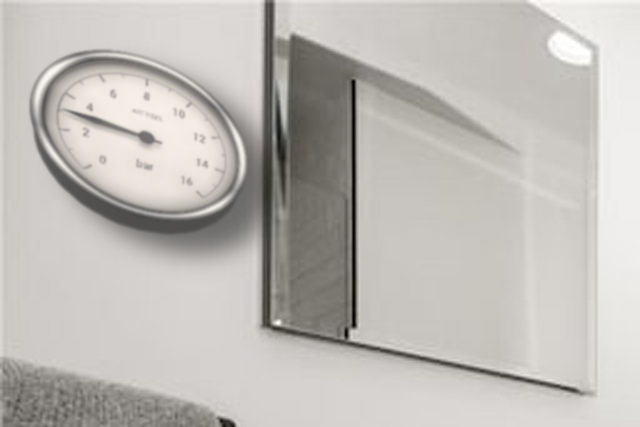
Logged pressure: 3 bar
